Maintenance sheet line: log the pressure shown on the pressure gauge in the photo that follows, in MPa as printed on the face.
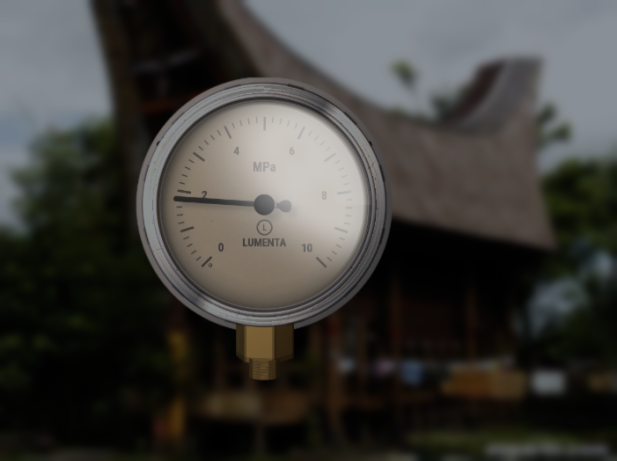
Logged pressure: 1.8 MPa
